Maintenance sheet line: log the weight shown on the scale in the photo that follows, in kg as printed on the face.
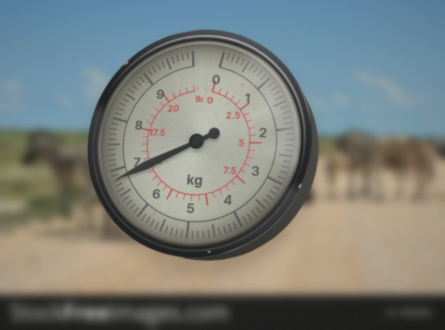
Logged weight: 6.8 kg
